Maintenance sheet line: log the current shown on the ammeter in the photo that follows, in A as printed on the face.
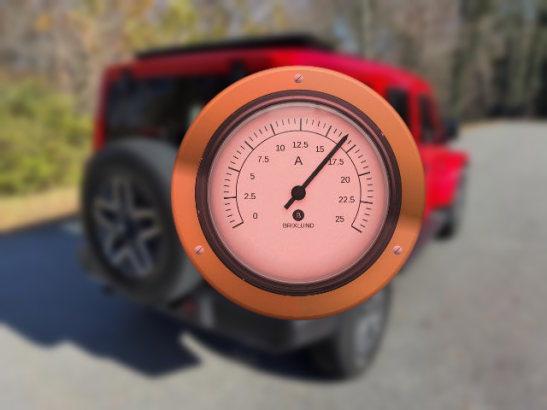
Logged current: 16.5 A
